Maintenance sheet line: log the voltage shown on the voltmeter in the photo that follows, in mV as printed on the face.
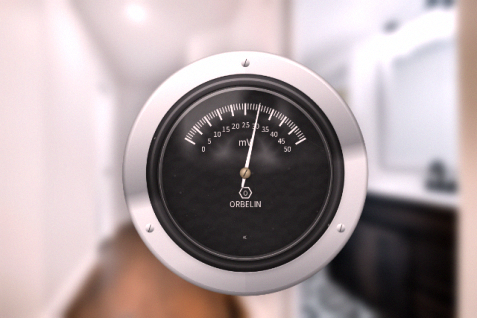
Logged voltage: 30 mV
